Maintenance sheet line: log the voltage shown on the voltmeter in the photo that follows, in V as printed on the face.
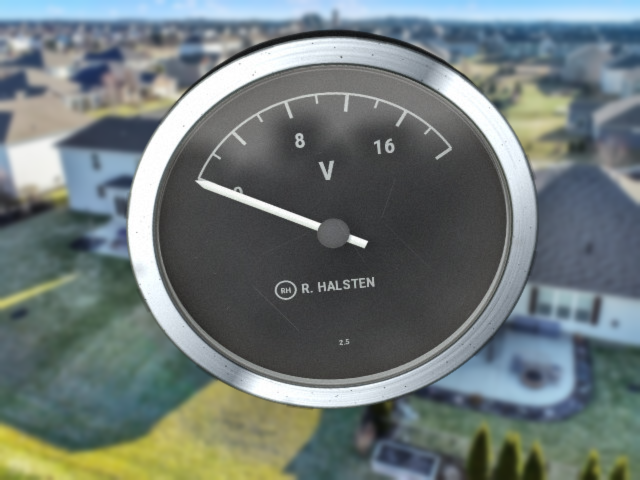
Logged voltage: 0 V
